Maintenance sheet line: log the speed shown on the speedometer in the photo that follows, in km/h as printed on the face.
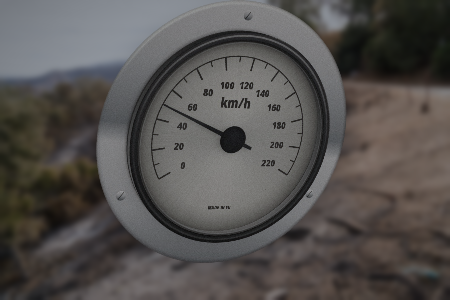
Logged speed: 50 km/h
